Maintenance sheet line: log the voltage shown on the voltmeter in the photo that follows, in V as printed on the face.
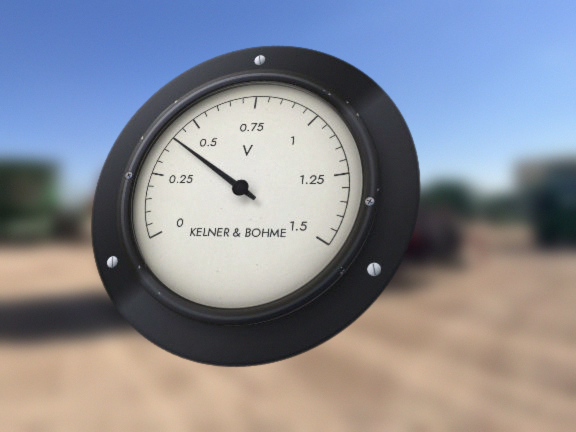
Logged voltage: 0.4 V
